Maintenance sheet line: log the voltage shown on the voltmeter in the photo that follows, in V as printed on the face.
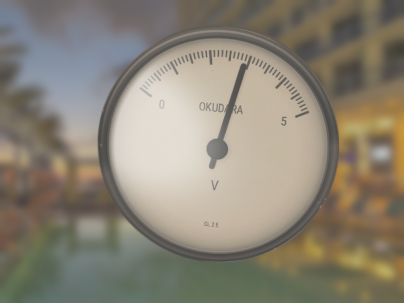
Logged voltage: 2.9 V
